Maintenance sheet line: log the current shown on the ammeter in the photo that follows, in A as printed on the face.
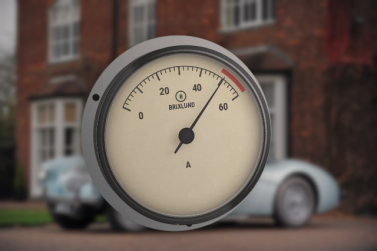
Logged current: 50 A
